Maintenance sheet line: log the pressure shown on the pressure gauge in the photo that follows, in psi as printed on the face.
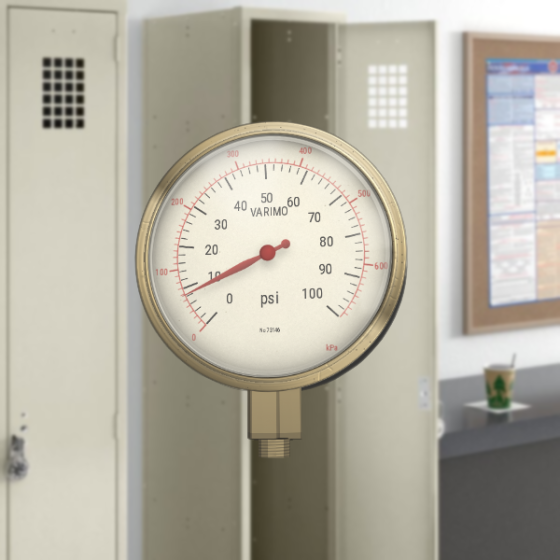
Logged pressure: 8 psi
